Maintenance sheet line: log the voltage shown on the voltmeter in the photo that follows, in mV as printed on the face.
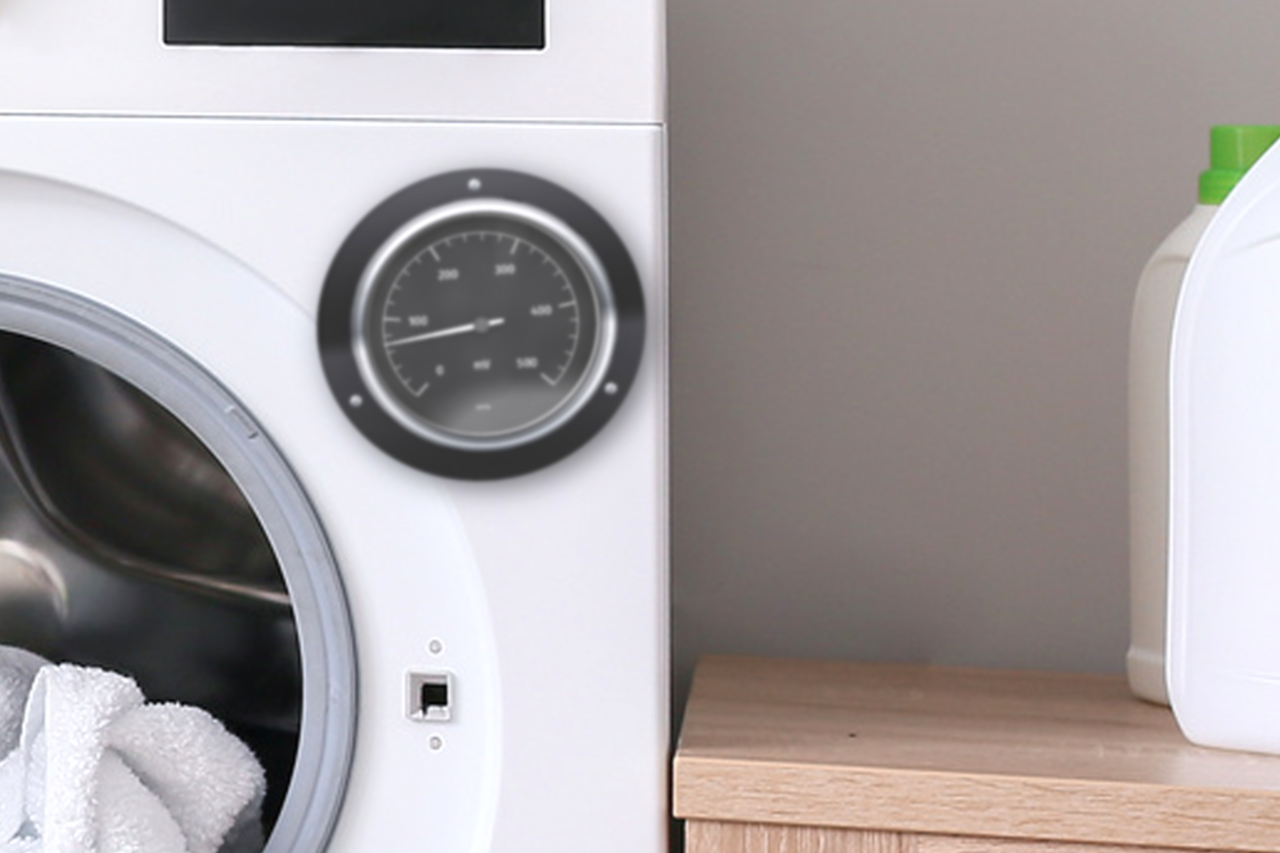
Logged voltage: 70 mV
